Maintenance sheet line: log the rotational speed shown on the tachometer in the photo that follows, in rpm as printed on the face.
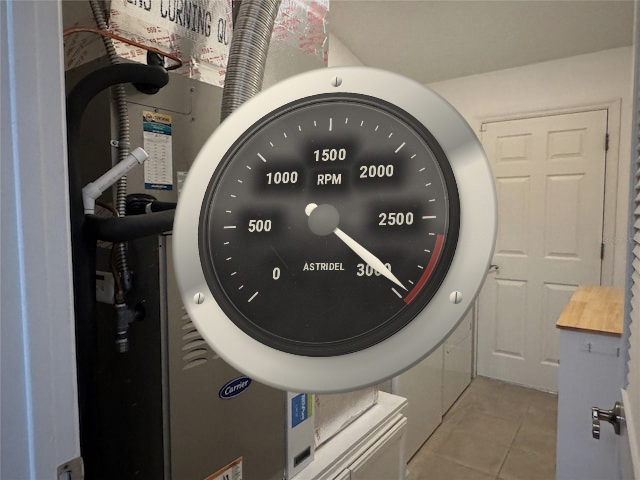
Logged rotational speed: 2950 rpm
